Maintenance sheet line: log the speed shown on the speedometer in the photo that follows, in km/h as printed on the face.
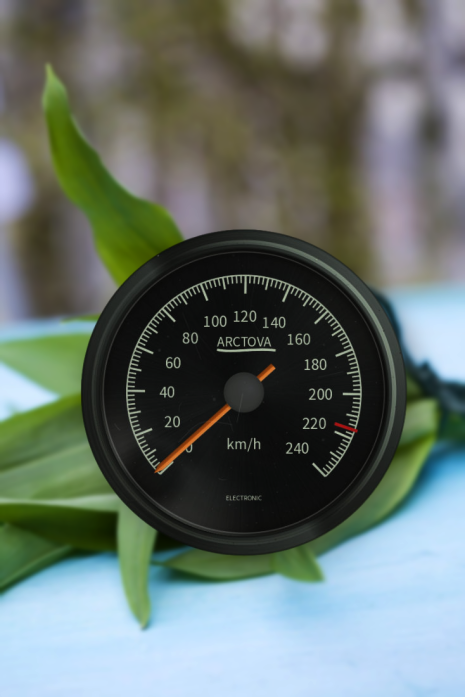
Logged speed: 2 km/h
